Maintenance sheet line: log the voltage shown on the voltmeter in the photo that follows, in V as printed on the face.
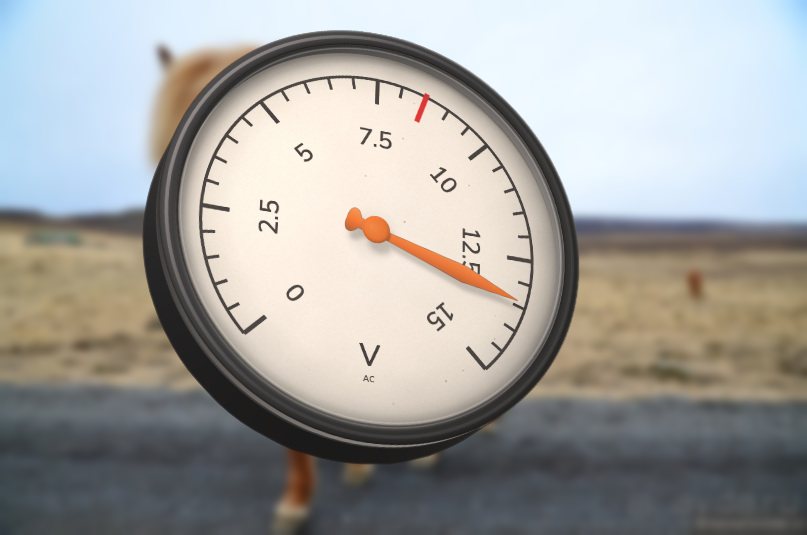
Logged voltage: 13.5 V
